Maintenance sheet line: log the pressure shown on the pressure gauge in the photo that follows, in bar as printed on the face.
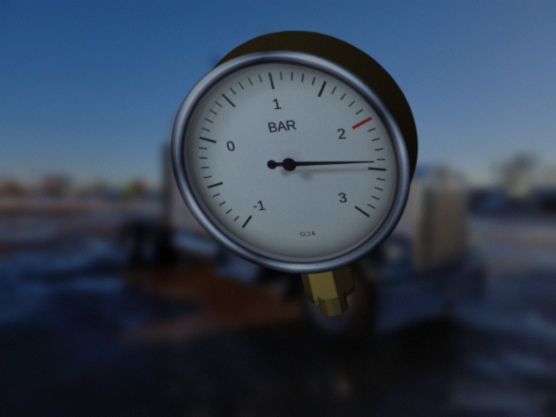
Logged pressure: 2.4 bar
